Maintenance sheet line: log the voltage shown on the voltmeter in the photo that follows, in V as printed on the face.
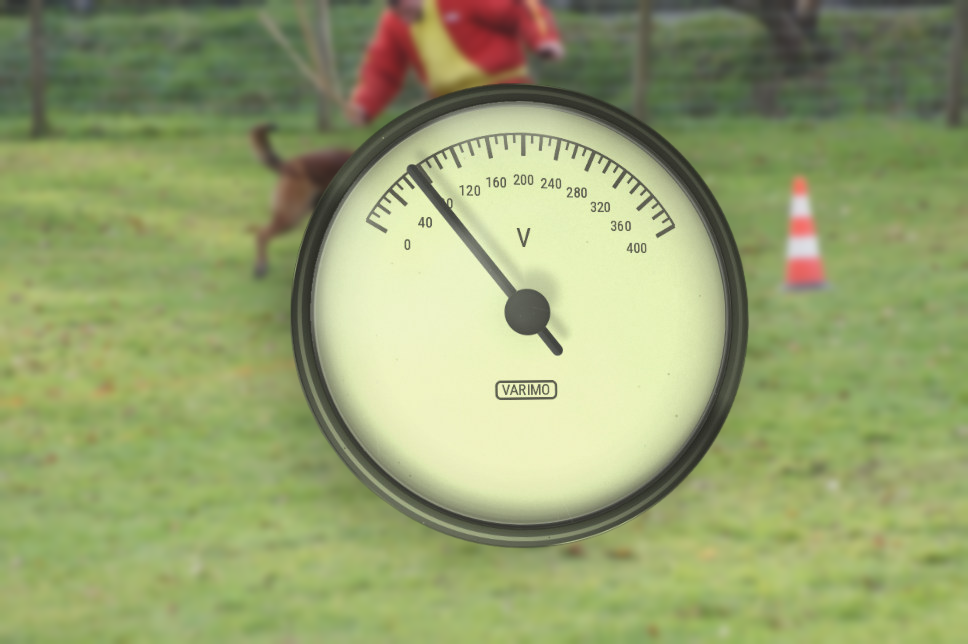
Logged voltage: 70 V
